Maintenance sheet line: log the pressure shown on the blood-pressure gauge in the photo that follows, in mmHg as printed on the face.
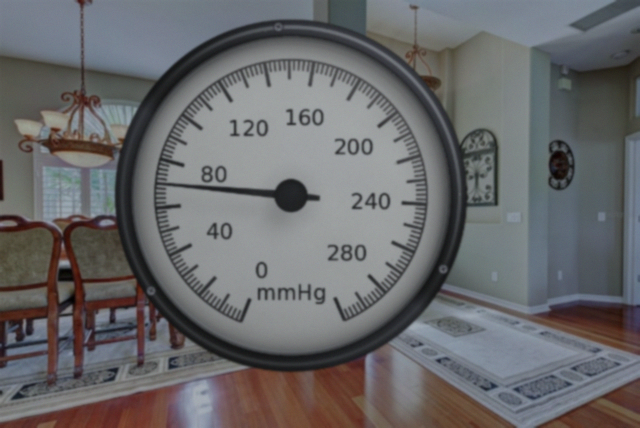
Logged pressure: 70 mmHg
